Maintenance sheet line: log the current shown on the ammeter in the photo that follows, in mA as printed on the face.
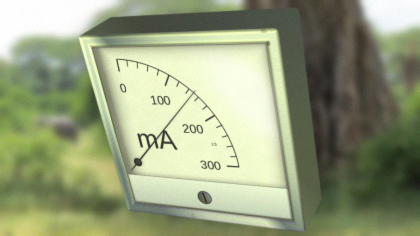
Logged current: 150 mA
